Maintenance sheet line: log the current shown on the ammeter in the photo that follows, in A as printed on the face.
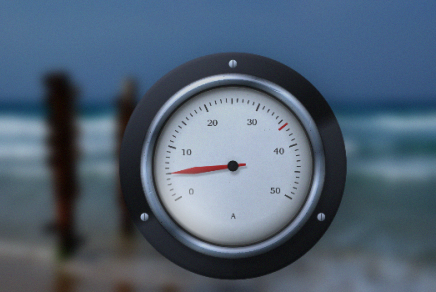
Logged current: 5 A
